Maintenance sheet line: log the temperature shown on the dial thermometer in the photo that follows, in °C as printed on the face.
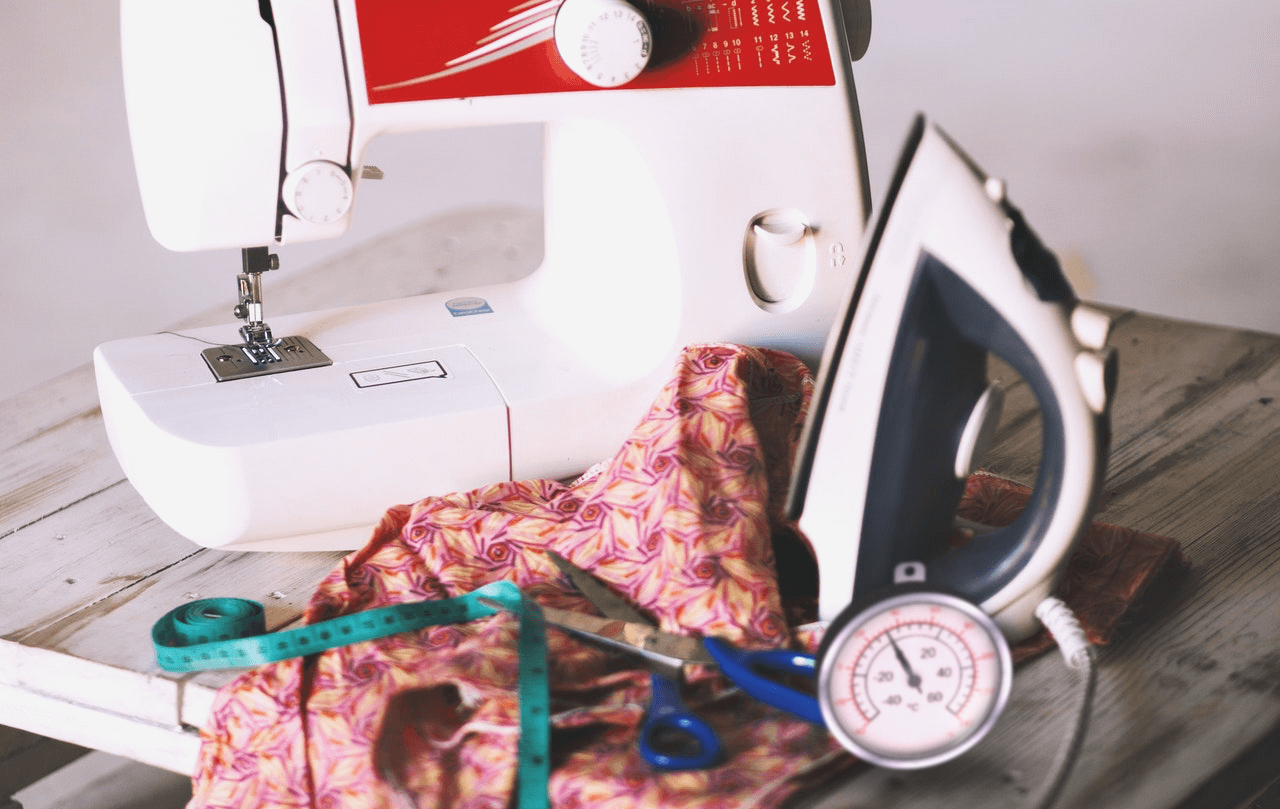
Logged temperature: 0 °C
